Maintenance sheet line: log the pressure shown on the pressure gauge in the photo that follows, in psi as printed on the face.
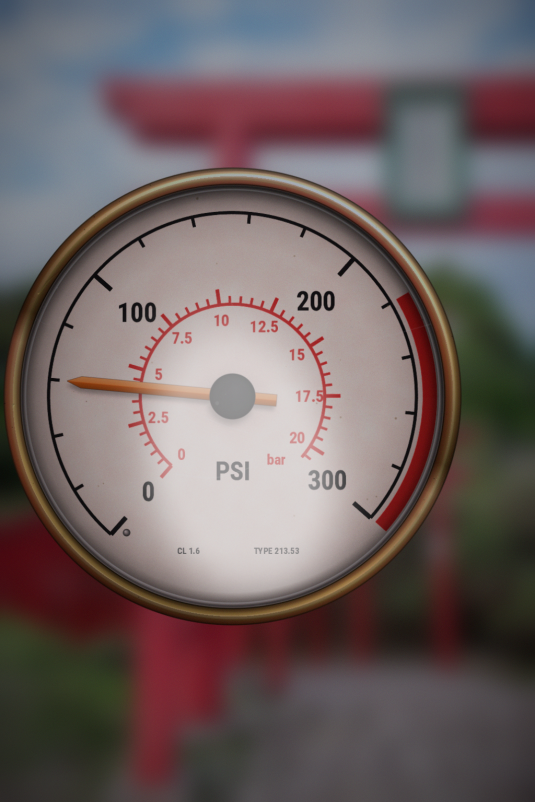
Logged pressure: 60 psi
